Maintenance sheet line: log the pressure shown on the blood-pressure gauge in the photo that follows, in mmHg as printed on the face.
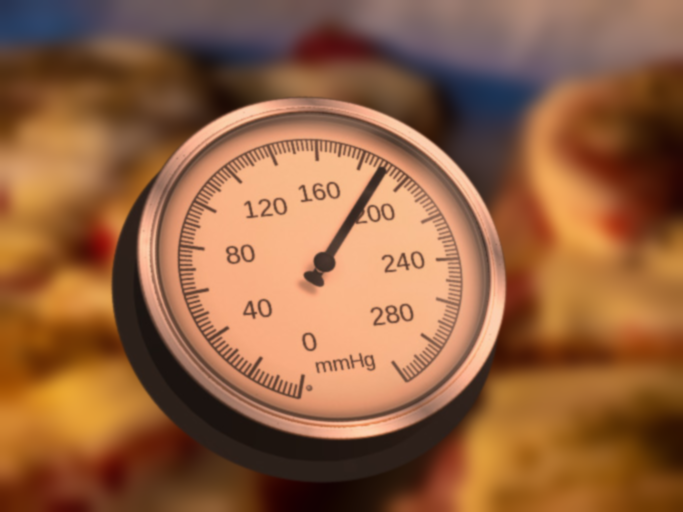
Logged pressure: 190 mmHg
